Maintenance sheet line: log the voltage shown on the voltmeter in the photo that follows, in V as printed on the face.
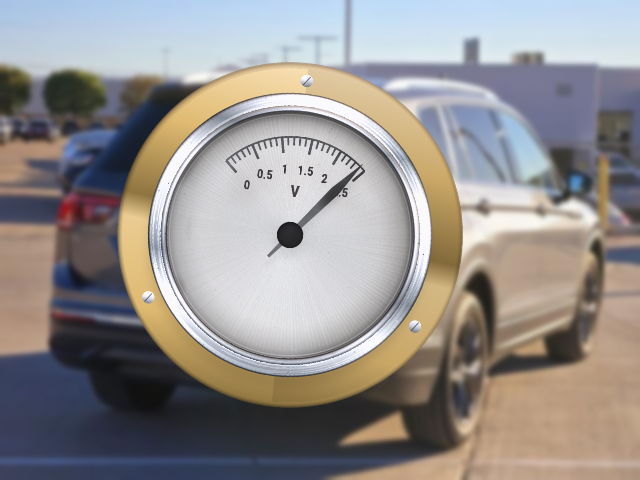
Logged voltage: 2.4 V
